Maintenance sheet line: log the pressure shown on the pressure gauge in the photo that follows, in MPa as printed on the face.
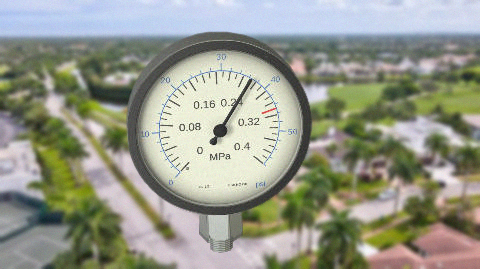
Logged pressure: 0.25 MPa
